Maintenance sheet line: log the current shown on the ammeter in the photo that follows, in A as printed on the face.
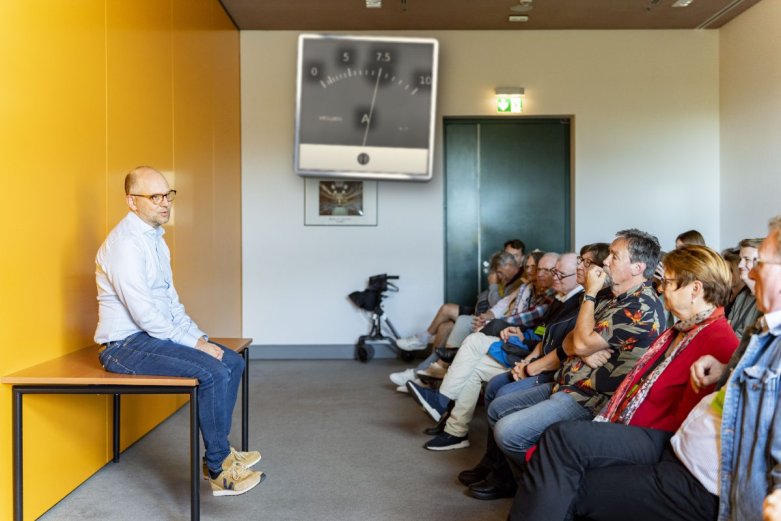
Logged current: 7.5 A
